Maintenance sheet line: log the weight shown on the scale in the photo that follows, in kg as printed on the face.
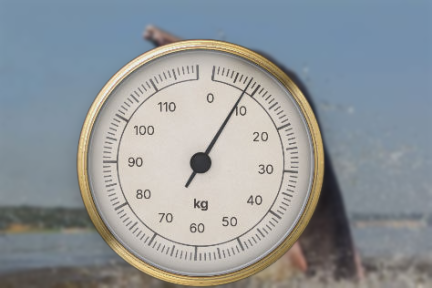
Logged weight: 8 kg
